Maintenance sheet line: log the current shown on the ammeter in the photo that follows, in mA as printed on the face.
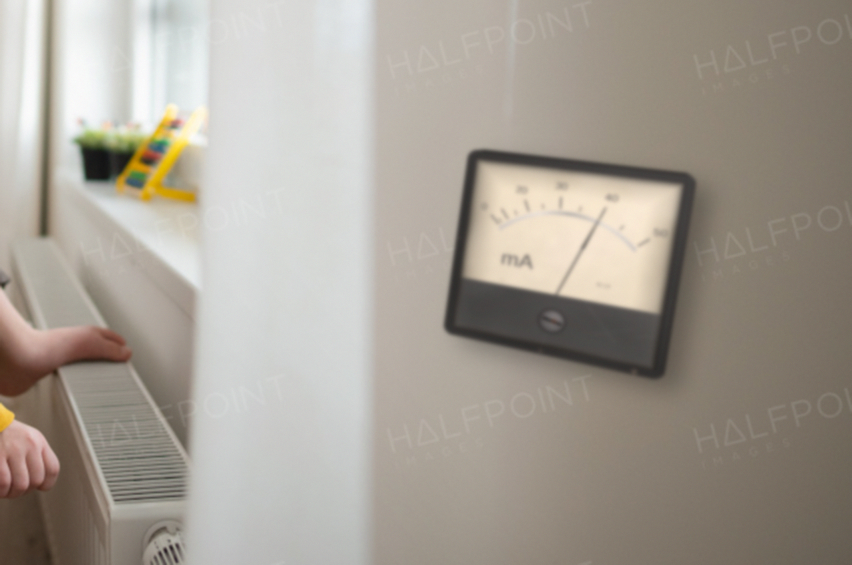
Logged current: 40 mA
